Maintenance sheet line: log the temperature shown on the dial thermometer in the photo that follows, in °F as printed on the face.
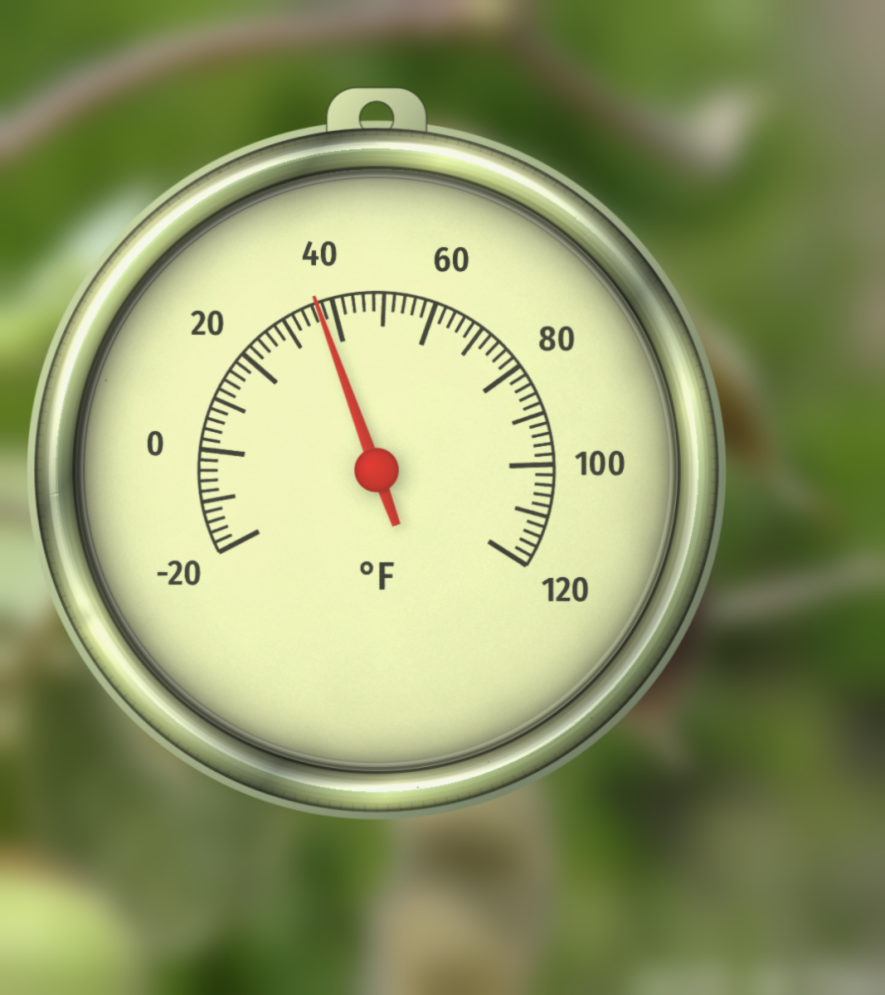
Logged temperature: 37 °F
